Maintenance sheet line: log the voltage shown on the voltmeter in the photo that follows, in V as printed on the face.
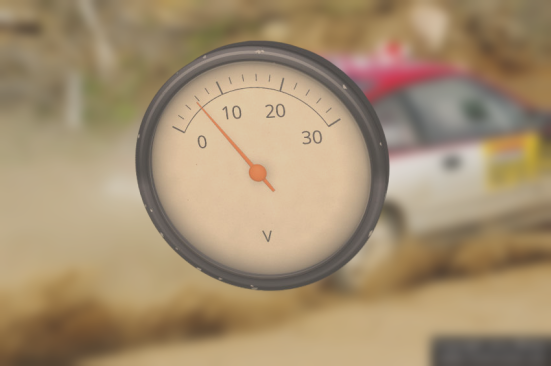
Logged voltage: 6 V
